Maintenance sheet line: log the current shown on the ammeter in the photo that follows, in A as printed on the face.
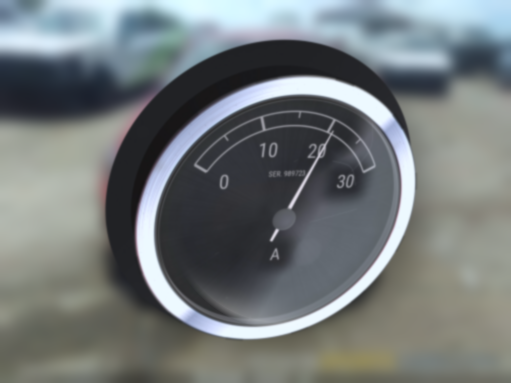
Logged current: 20 A
